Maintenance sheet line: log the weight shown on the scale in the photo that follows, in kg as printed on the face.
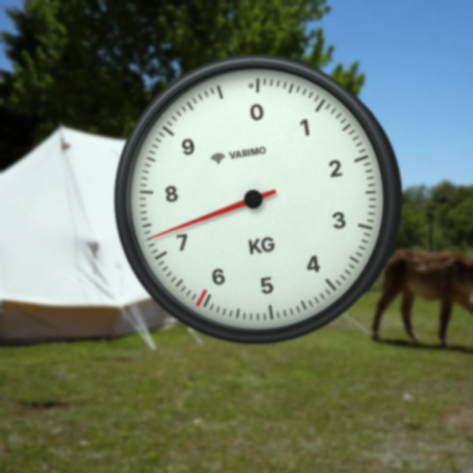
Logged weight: 7.3 kg
